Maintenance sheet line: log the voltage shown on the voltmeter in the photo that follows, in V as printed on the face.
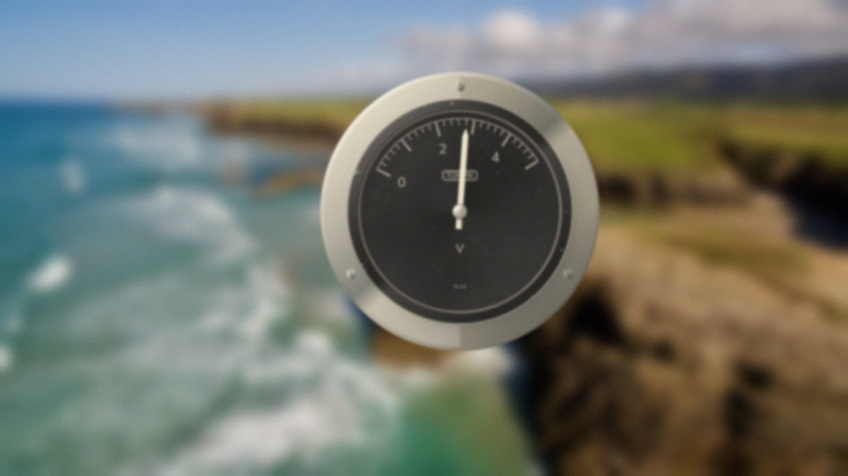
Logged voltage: 2.8 V
